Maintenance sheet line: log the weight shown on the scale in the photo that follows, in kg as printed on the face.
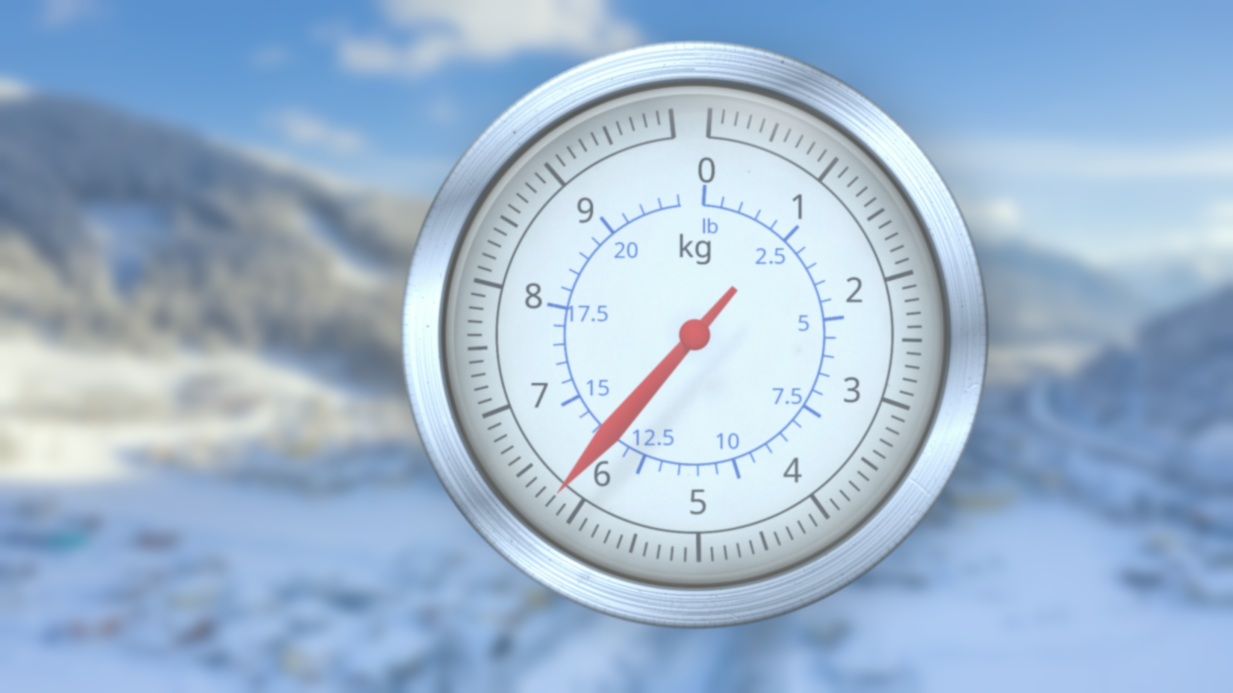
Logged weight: 6.2 kg
